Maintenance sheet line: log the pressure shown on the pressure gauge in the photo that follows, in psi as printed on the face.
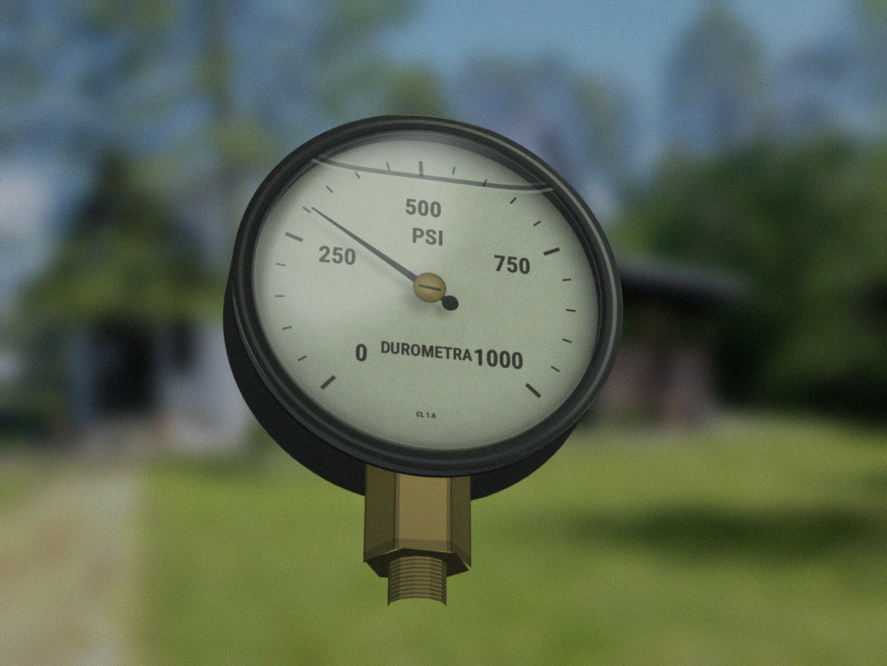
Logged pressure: 300 psi
